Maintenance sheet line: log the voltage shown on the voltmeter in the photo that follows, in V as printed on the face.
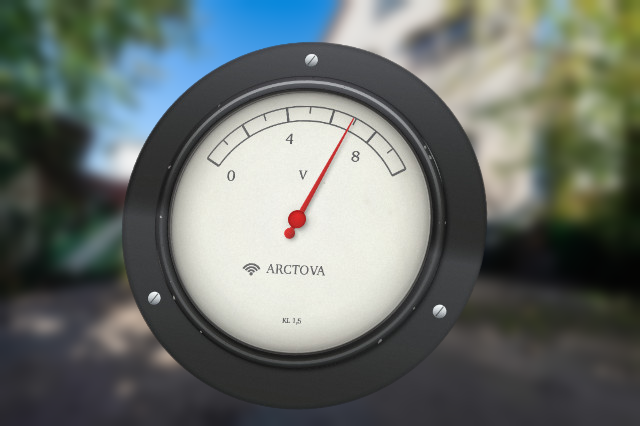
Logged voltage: 7 V
